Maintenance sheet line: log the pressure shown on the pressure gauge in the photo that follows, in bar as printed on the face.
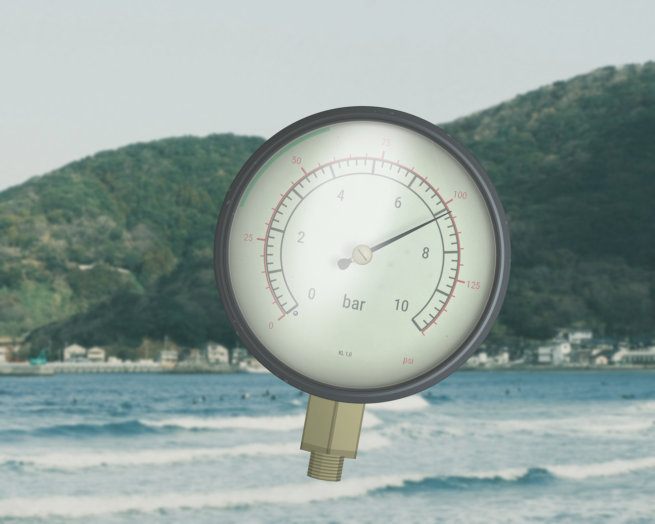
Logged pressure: 7.1 bar
